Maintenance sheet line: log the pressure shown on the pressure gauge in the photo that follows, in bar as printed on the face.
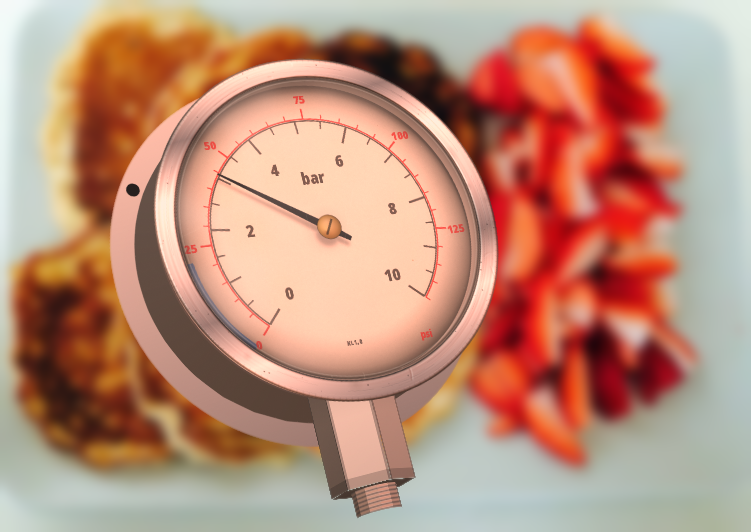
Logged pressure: 3 bar
